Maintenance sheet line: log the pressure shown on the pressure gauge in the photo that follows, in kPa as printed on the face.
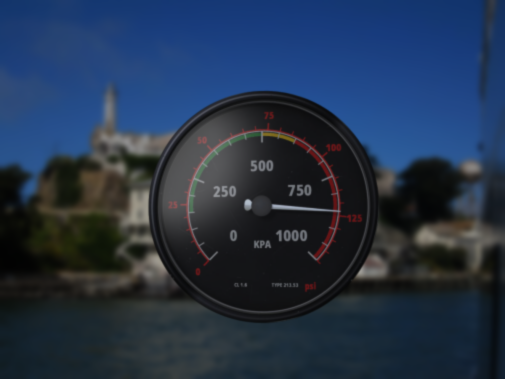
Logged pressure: 850 kPa
